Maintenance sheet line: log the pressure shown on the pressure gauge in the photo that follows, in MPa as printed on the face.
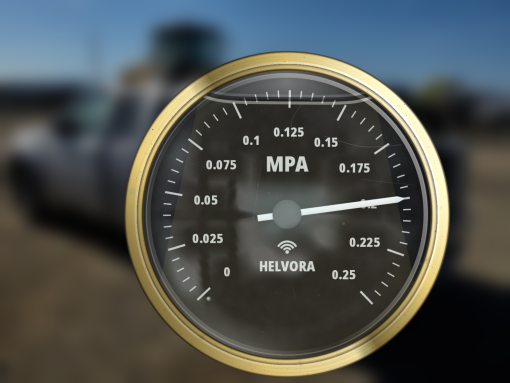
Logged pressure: 0.2 MPa
